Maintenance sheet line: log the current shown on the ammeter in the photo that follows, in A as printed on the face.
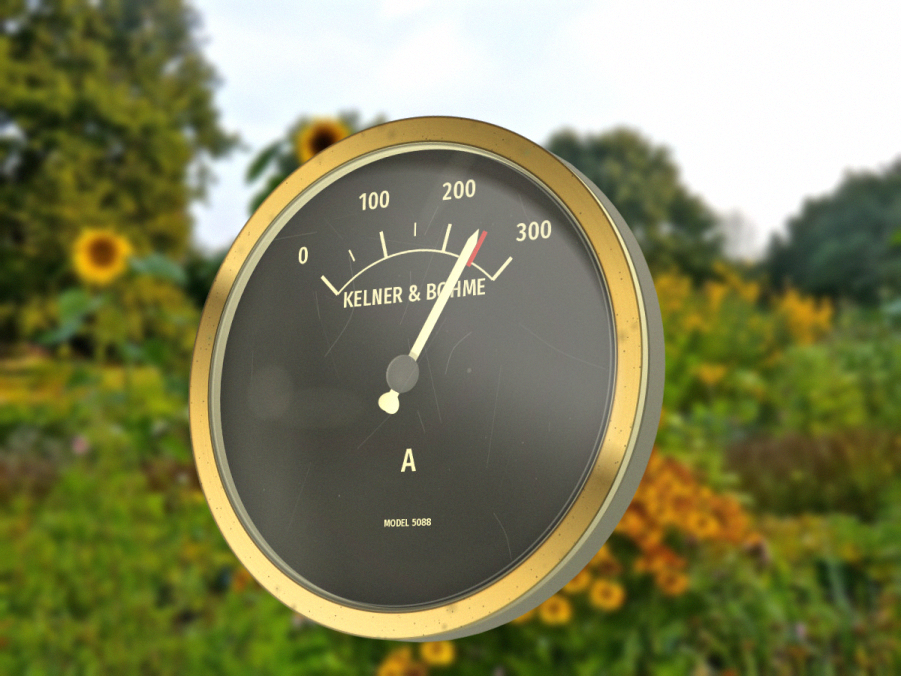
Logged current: 250 A
